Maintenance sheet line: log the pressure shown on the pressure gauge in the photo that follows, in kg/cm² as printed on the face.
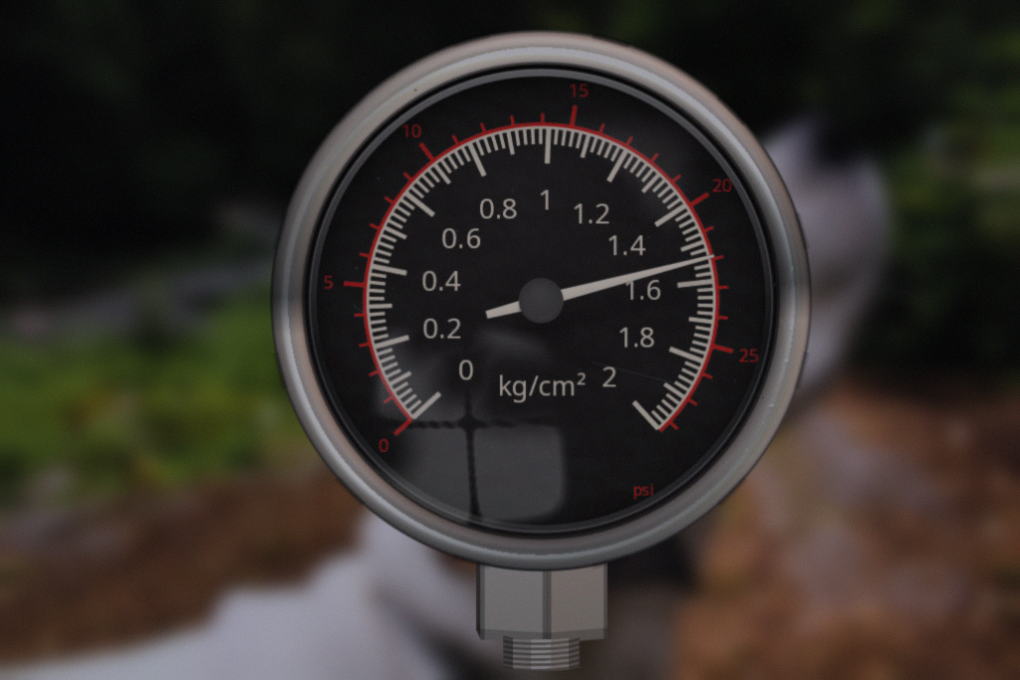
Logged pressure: 1.54 kg/cm²
